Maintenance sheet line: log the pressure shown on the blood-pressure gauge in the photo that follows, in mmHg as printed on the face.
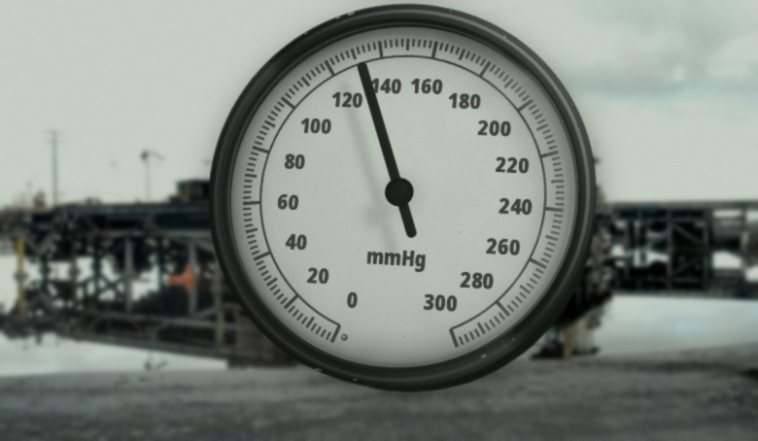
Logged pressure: 132 mmHg
